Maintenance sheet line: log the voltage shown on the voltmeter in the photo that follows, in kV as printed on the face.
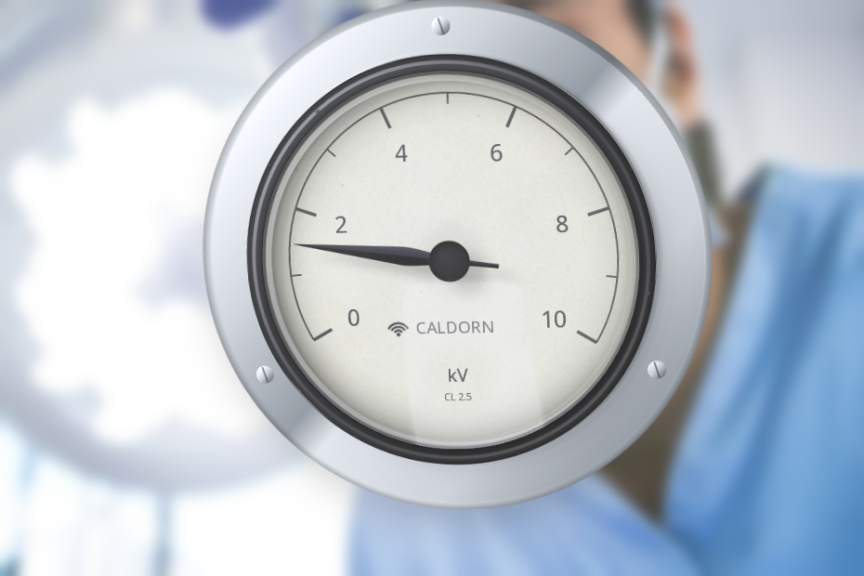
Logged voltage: 1.5 kV
